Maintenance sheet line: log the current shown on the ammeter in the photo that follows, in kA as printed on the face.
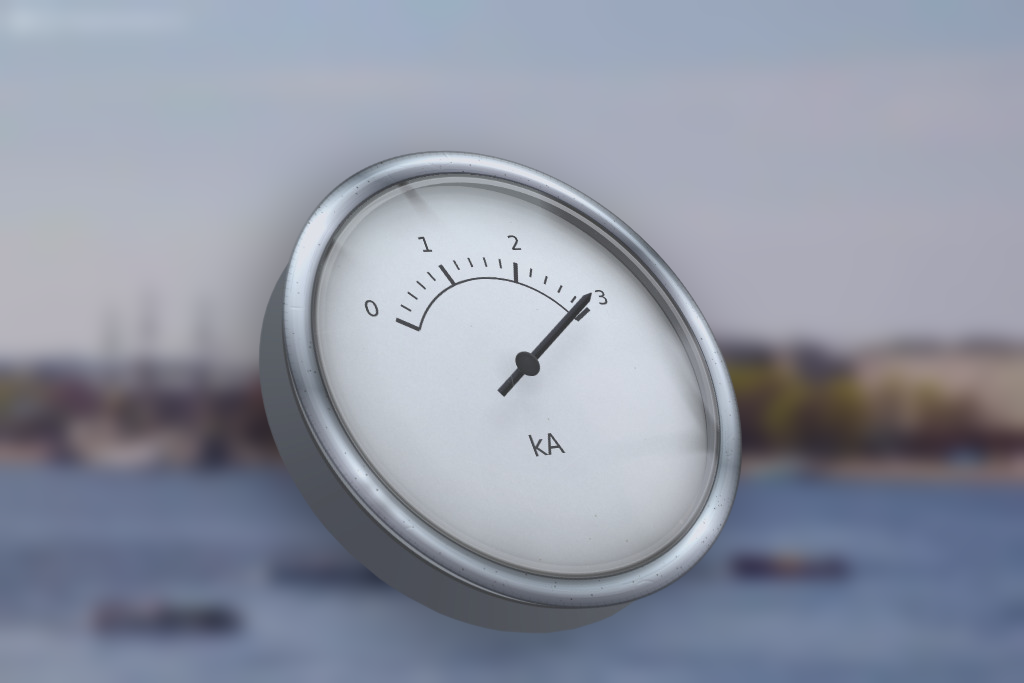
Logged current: 2.9 kA
